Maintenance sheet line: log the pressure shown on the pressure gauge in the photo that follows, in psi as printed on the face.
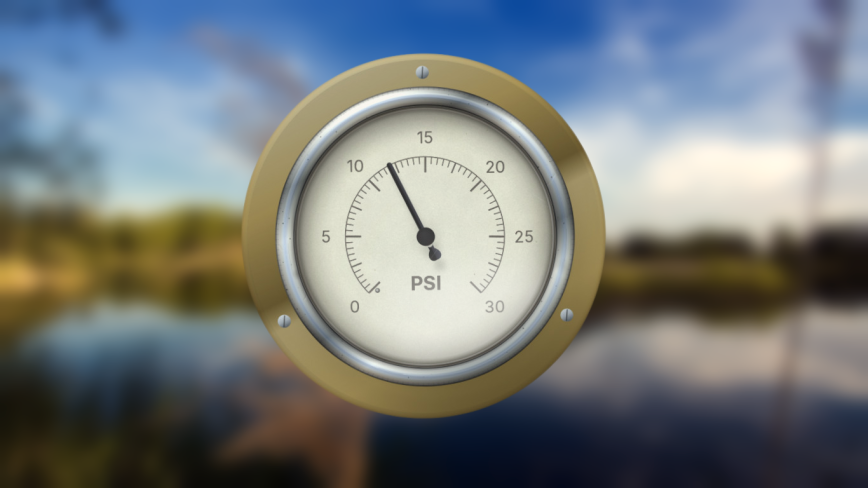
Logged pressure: 12 psi
